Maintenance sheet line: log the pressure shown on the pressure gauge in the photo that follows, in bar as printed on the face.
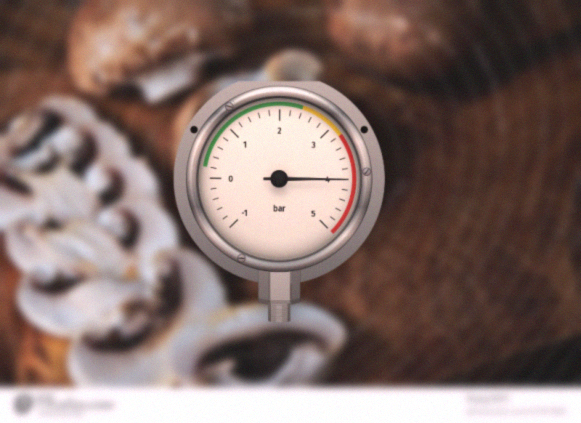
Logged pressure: 4 bar
